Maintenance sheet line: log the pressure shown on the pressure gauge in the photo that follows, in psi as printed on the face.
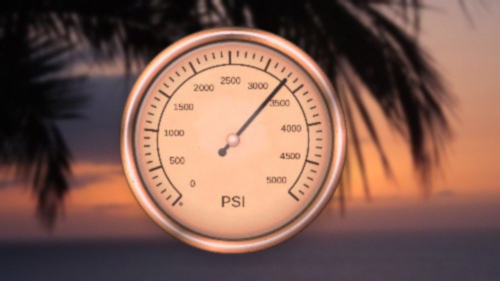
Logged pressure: 3300 psi
